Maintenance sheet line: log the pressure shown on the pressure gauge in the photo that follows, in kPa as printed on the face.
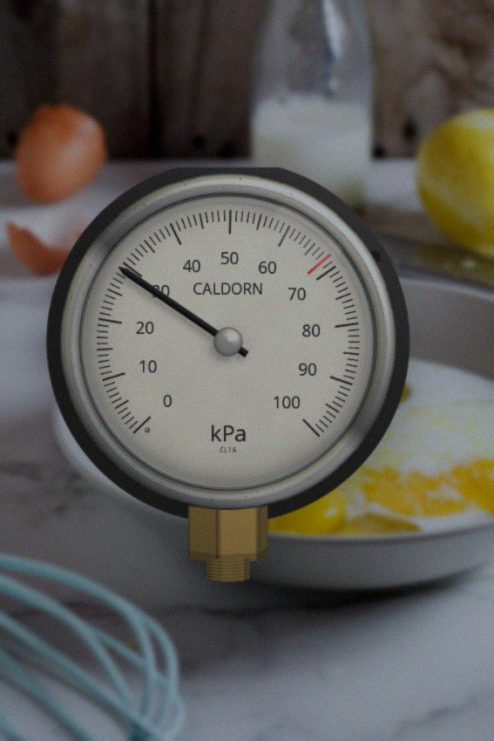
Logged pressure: 29 kPa
